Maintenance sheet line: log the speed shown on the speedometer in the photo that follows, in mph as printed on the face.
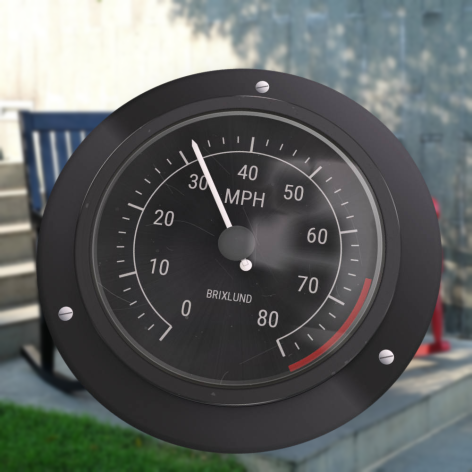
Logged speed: 32 mph
